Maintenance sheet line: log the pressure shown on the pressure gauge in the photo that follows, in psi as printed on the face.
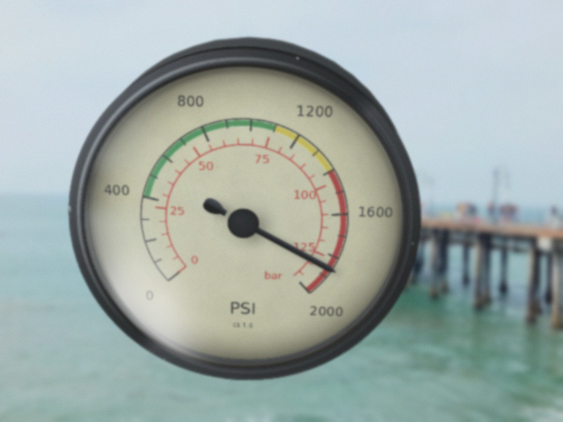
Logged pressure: 1850 psi
